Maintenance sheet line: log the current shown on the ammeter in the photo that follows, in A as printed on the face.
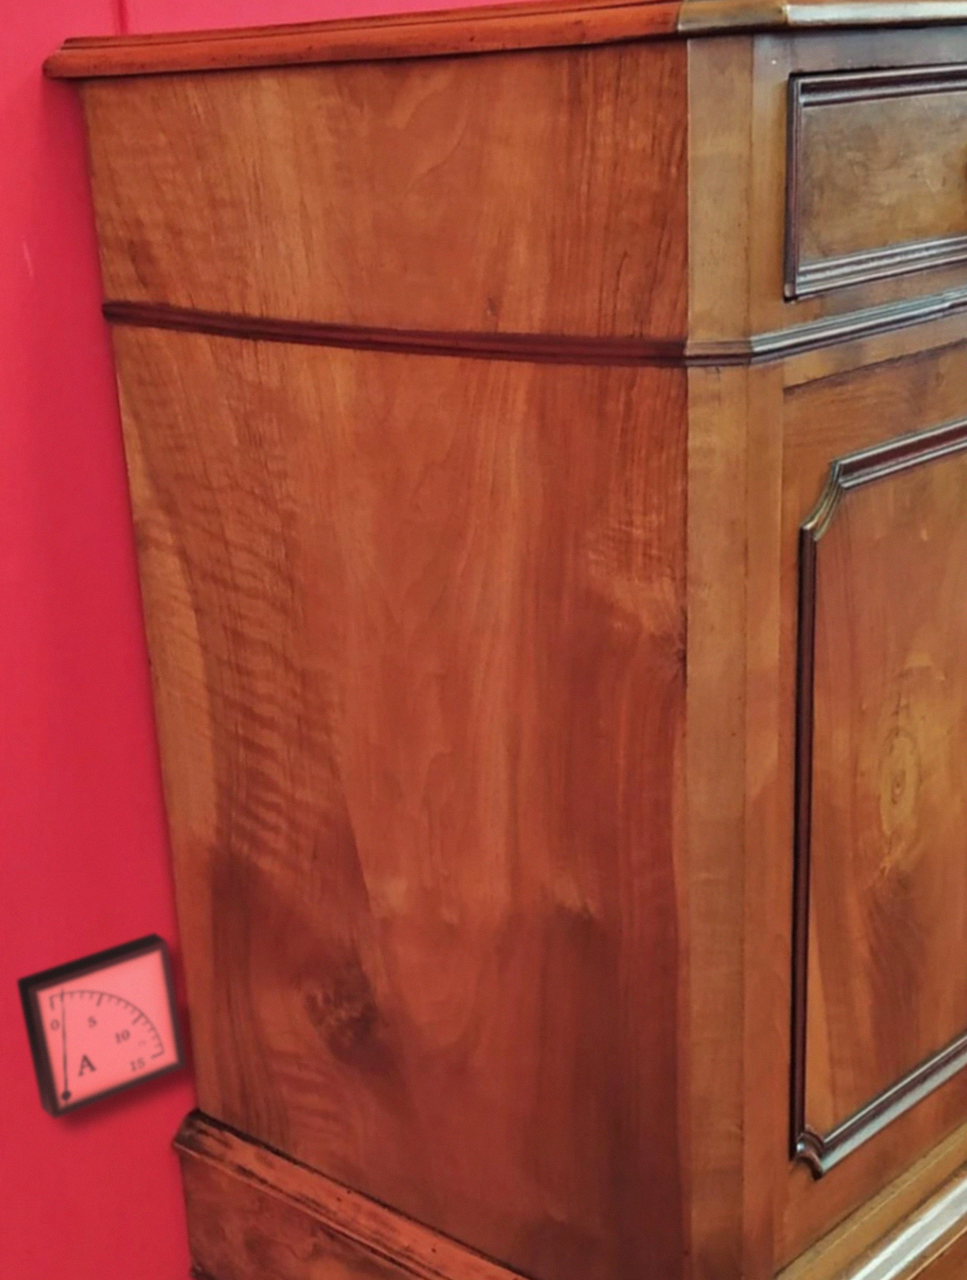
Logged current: 1 A
